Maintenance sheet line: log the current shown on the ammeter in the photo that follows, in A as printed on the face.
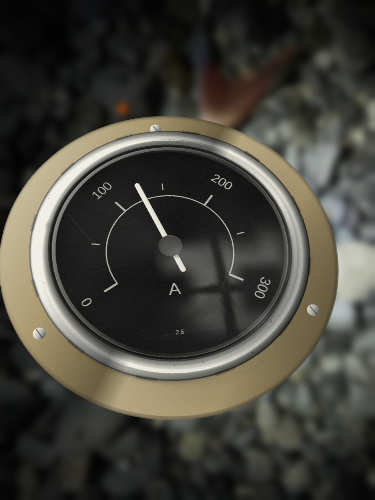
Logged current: 125 A
